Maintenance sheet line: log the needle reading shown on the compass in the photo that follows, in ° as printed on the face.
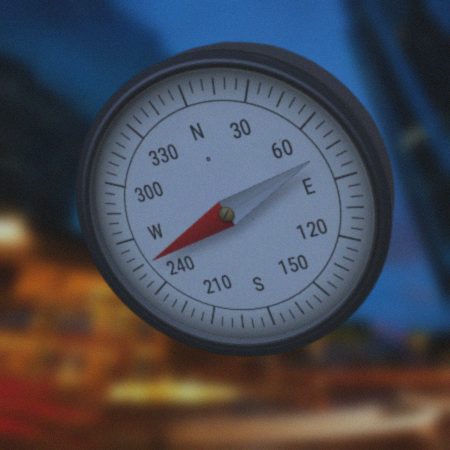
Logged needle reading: 255 °
